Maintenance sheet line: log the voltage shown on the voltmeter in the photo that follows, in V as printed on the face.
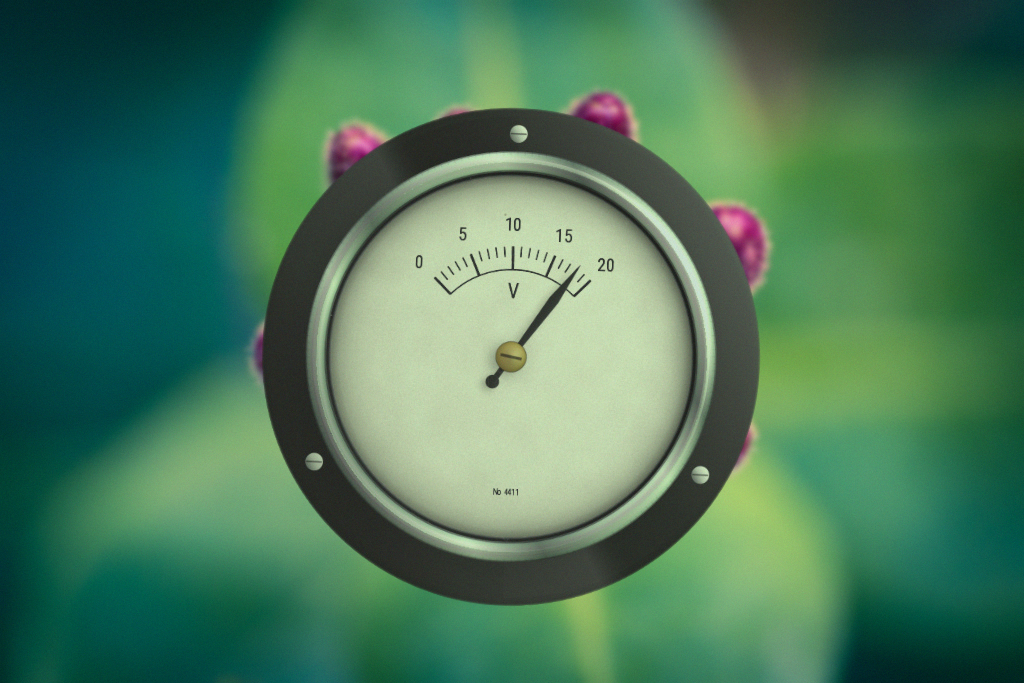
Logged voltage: 18 V
